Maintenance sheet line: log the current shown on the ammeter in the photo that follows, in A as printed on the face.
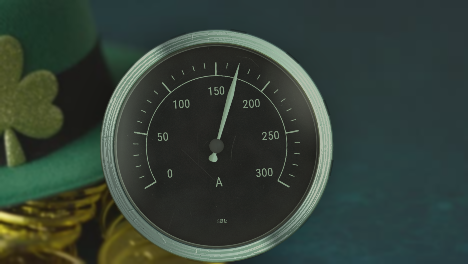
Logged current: 170 A
